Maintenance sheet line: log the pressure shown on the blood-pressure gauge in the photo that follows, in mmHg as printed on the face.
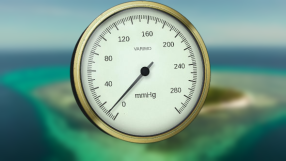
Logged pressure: 10 mmHg
